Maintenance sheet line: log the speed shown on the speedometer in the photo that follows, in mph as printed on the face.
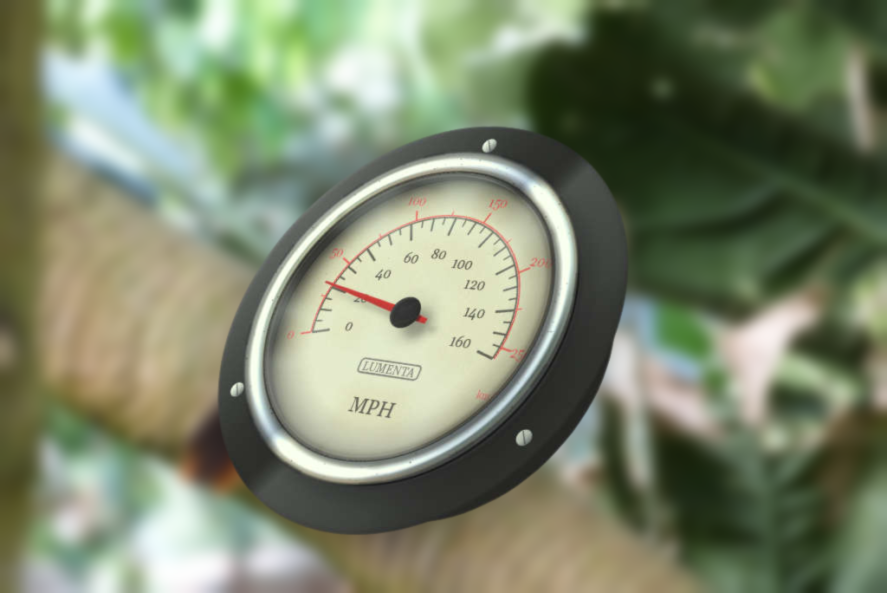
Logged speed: 20 mph
